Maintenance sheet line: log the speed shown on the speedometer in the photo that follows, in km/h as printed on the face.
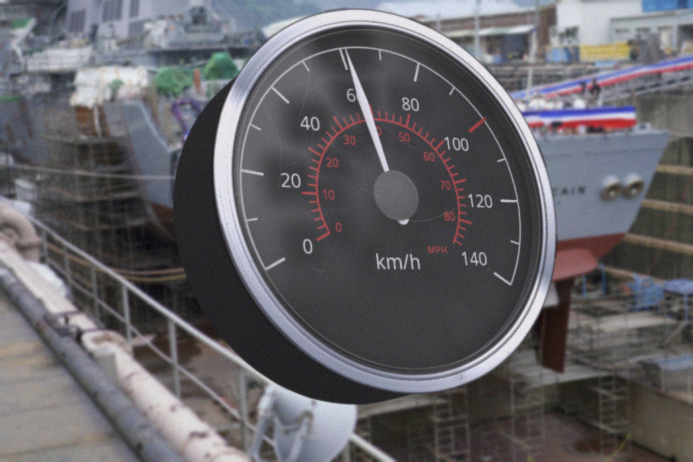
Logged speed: 60 km/h
